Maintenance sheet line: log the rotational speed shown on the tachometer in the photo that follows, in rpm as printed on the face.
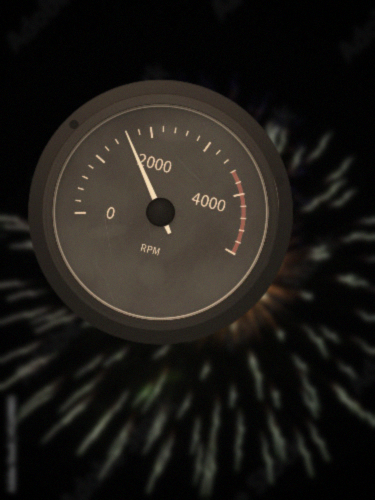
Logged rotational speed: 1600 rpm
